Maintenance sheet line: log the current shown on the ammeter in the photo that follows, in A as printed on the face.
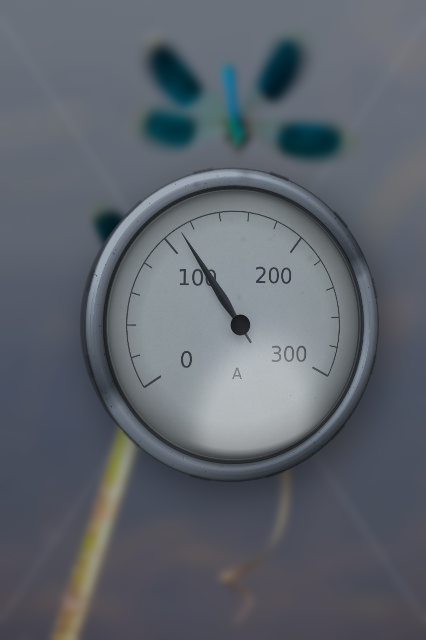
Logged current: 110 A
